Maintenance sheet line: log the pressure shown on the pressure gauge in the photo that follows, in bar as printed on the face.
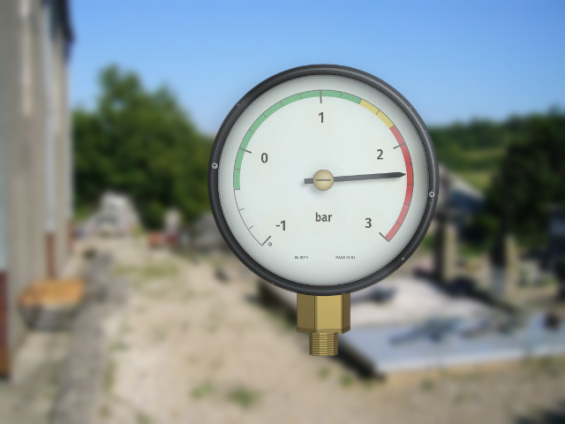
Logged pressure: 2.3 bar
